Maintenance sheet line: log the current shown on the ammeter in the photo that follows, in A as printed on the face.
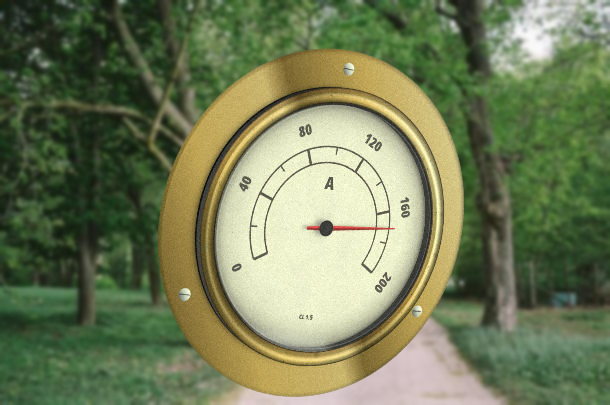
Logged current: 170 A
